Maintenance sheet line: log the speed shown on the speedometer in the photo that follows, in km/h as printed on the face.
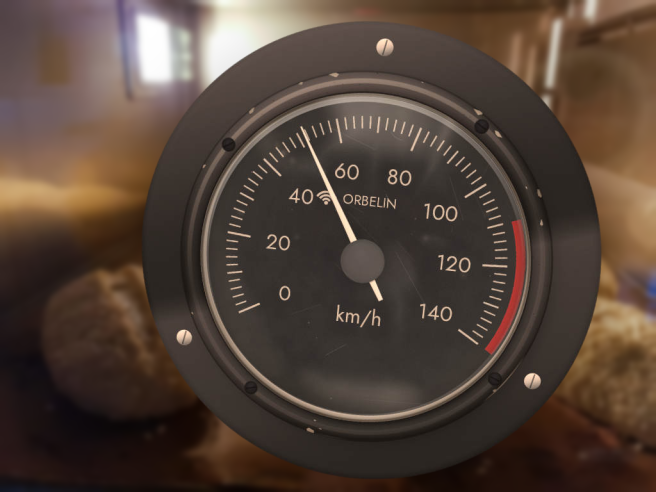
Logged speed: 52 km/h
